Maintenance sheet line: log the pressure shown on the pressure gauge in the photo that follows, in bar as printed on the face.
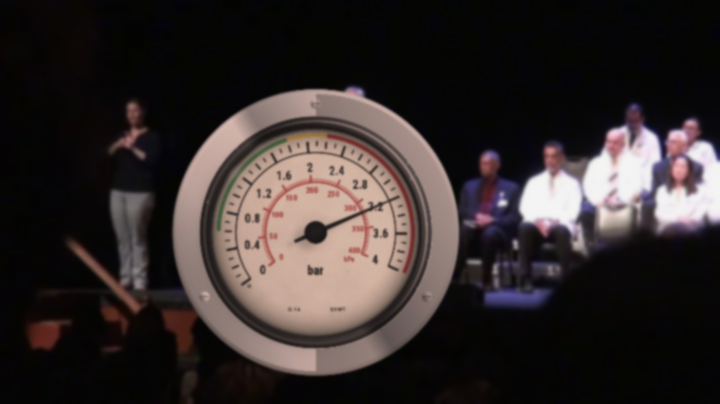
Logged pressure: 3.2 bar
